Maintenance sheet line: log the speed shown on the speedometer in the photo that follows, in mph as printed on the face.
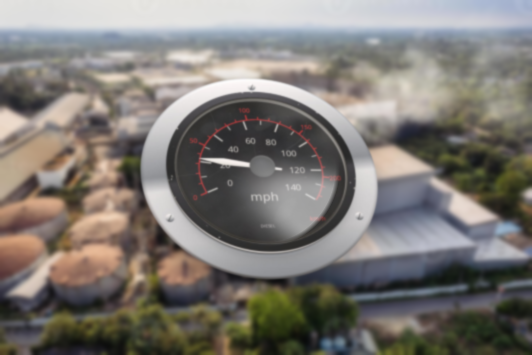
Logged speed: 20 mph
